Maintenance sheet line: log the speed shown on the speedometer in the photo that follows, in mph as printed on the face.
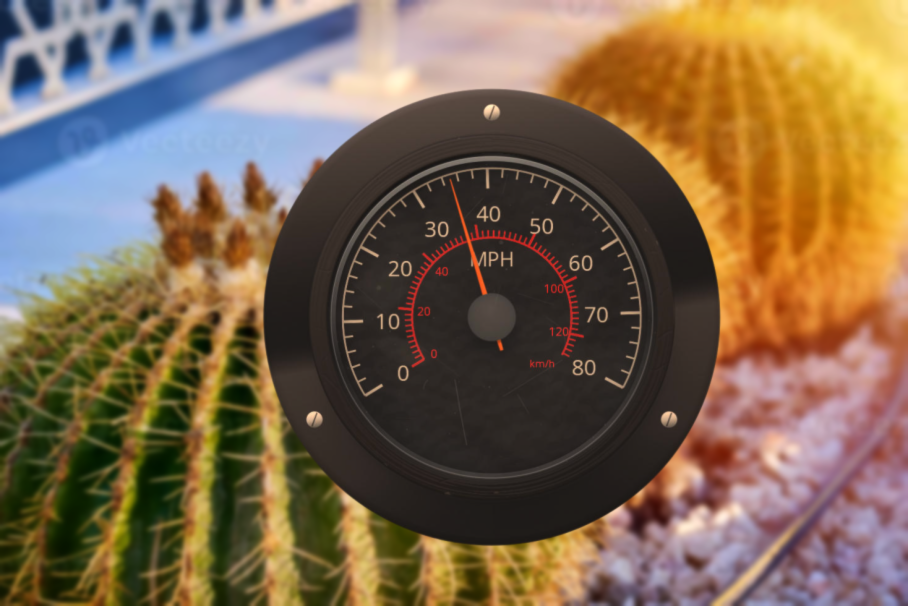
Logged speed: 35 mph
